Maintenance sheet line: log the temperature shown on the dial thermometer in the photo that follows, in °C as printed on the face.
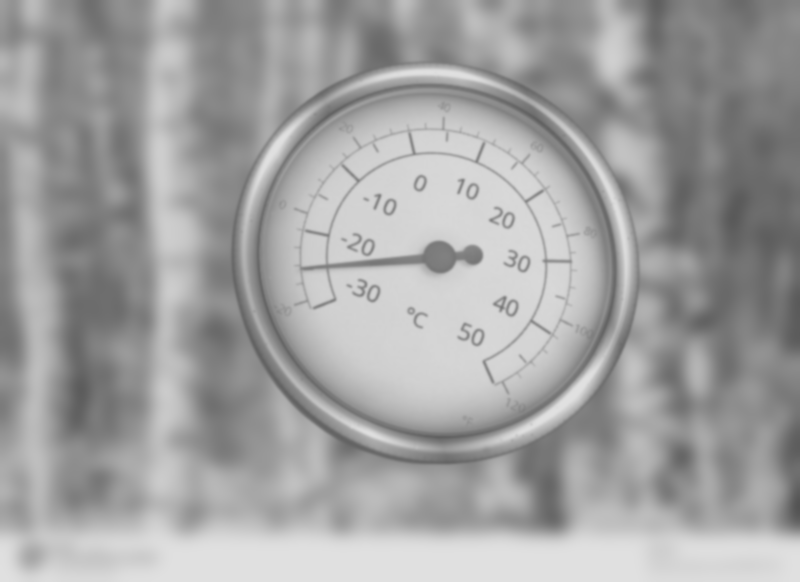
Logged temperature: -25 °C
